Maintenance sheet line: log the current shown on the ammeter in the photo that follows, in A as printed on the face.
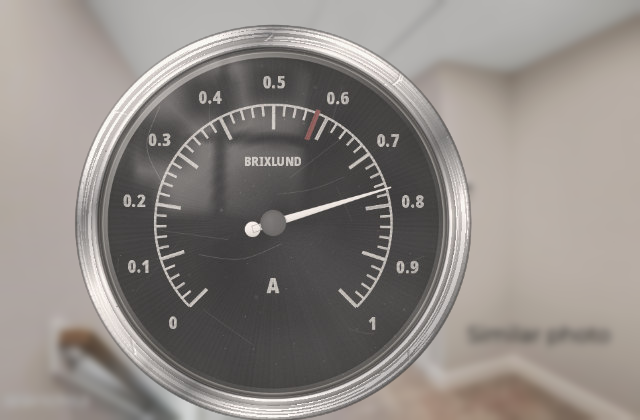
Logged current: 0.77 A
